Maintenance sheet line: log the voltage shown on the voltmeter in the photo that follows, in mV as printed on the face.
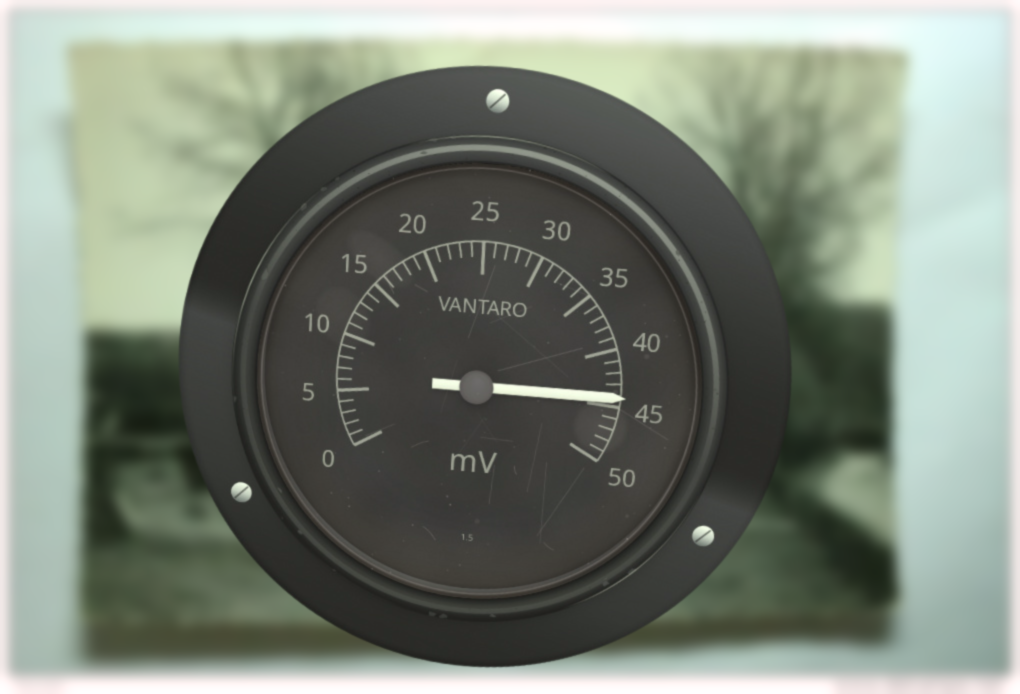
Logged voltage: 44 mV
